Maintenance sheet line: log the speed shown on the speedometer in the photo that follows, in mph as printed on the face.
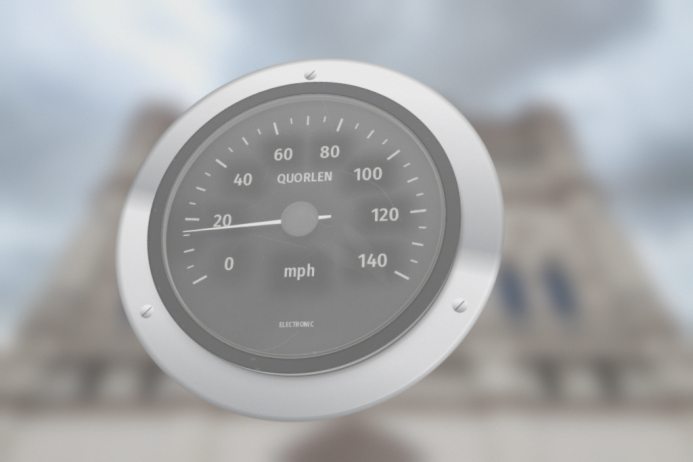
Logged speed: 15 mph
